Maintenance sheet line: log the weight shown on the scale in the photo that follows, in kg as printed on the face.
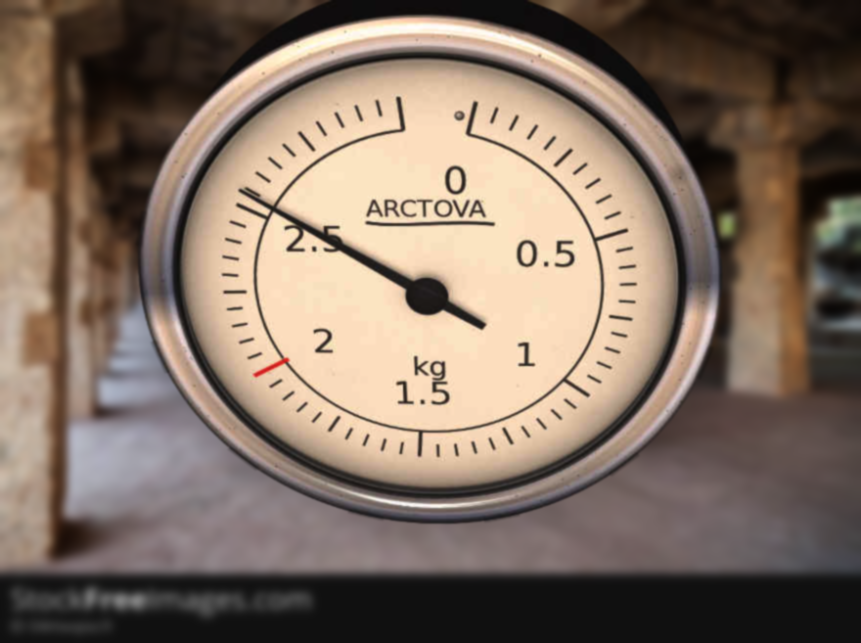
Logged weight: 2.55 kg
